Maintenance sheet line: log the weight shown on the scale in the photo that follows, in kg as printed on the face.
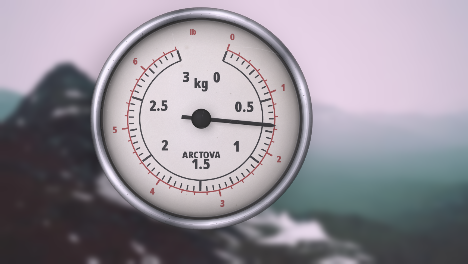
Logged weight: 0.7 kg
